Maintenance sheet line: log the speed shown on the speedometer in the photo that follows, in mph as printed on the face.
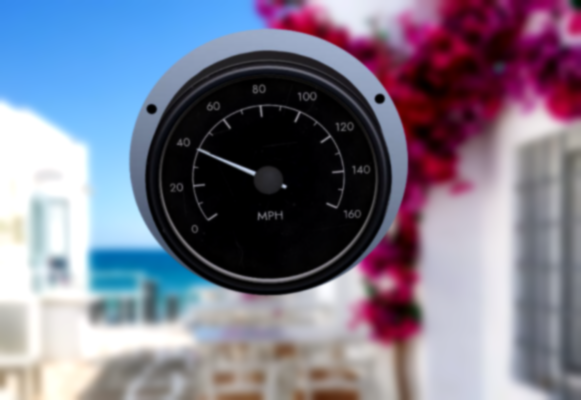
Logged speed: 40 mph
